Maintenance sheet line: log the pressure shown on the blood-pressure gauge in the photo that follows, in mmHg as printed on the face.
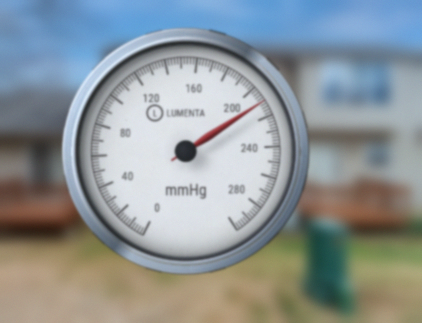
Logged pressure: 210 mmHg
